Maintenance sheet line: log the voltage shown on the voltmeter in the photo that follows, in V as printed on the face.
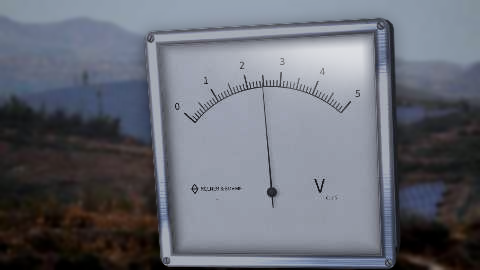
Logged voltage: 2.5 V
